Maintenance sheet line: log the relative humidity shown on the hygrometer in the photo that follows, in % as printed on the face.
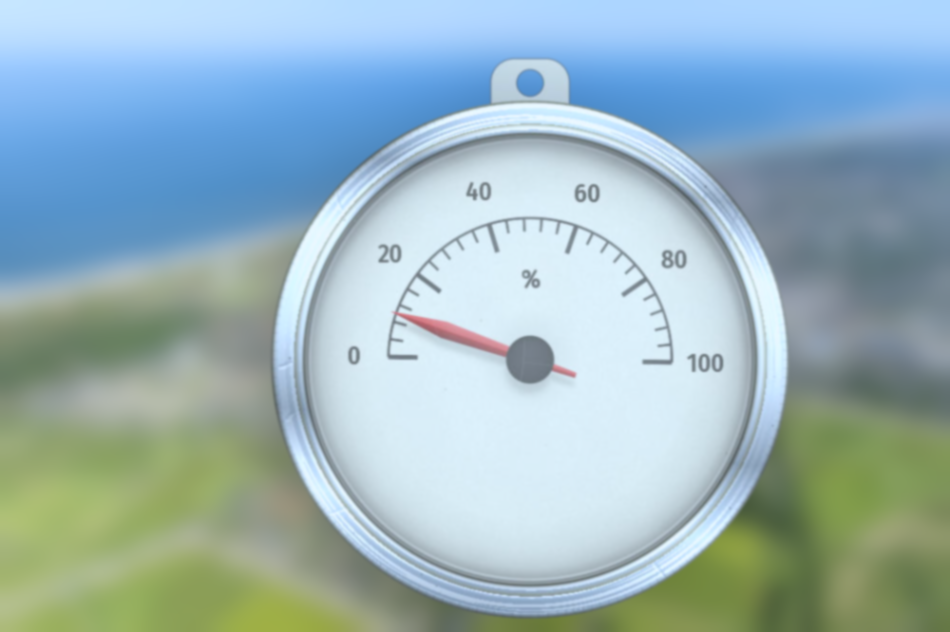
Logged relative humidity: 10 %
